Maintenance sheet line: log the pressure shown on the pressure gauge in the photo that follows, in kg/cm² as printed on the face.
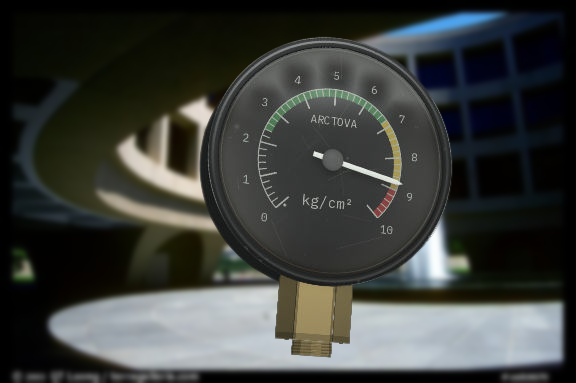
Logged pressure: 8.8 kg/cm²
